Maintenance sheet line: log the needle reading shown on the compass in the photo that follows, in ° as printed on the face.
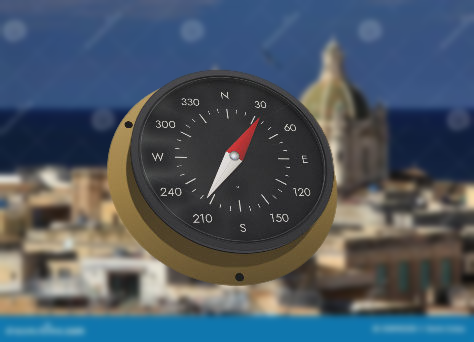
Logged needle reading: 35 °
